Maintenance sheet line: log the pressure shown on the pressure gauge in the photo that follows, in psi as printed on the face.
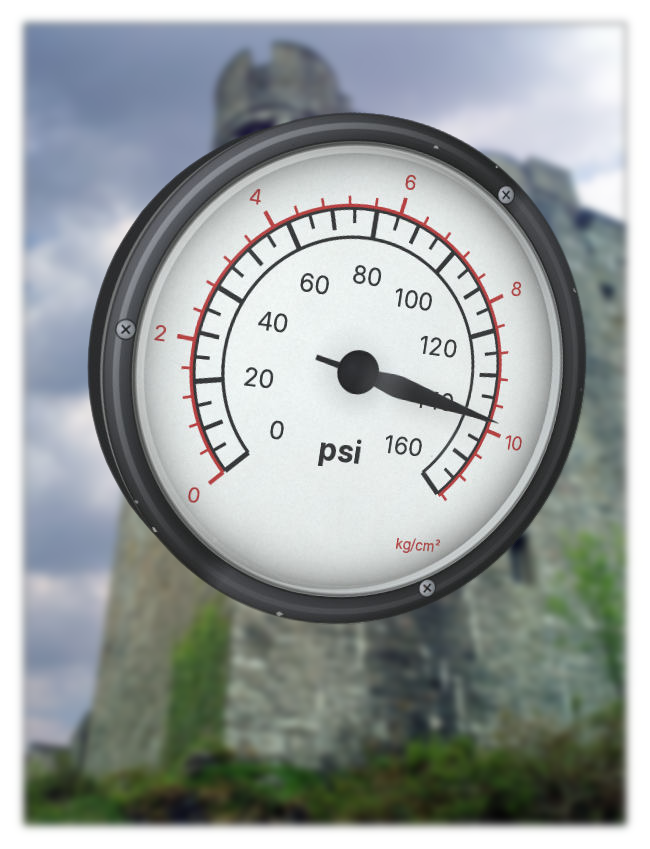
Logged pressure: 140 psi
